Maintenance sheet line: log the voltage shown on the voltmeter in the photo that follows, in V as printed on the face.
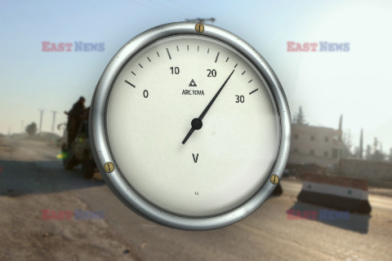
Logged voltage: 24 V
